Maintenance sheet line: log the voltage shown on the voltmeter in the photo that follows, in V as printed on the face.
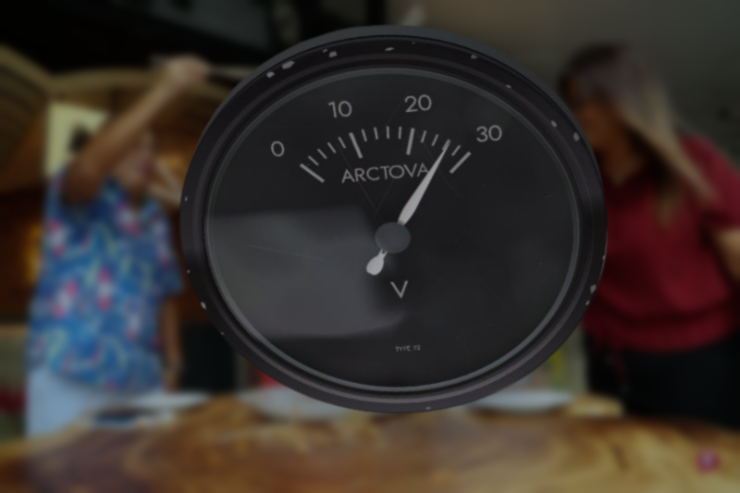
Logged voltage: 26 V
